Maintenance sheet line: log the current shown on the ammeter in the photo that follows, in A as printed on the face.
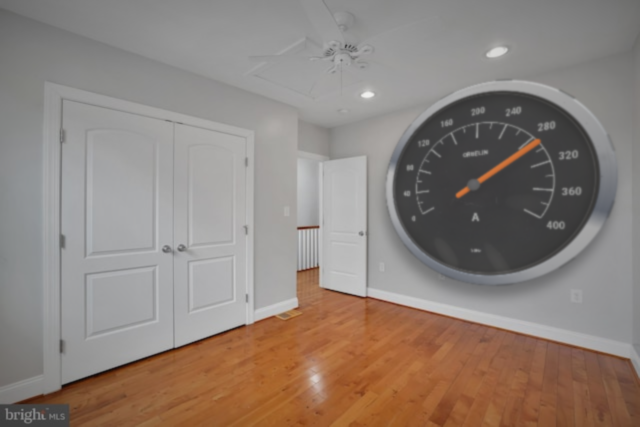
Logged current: 290 A
